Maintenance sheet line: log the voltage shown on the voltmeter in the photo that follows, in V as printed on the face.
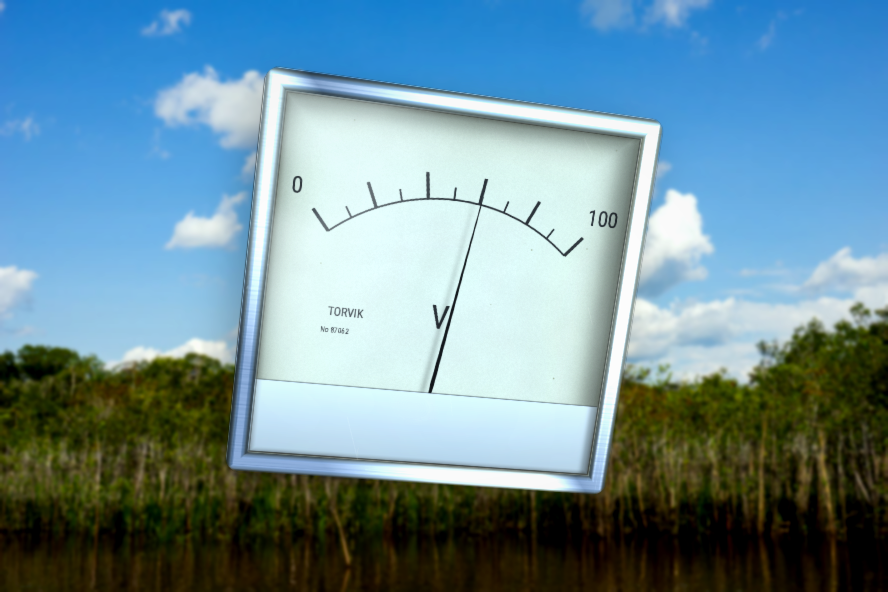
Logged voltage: 60 V
